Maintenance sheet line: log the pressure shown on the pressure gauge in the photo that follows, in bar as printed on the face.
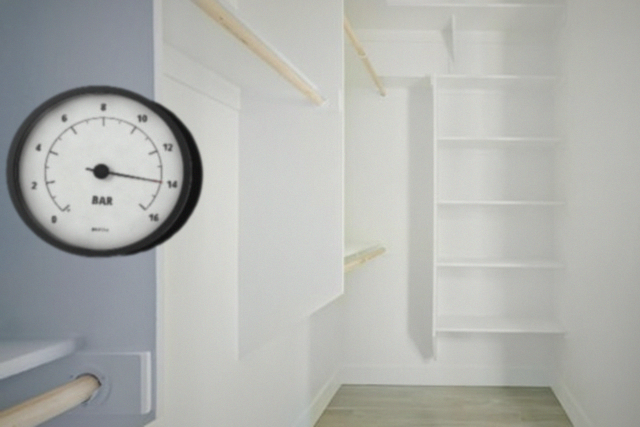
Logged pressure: 14 bar
